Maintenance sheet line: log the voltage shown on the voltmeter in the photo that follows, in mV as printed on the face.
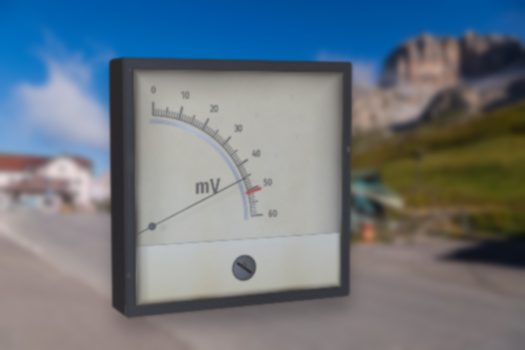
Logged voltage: 45 mV
